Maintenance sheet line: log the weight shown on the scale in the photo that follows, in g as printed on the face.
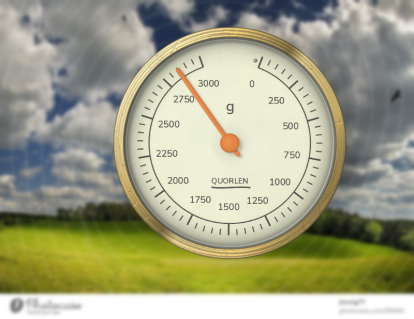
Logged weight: 2850 g
